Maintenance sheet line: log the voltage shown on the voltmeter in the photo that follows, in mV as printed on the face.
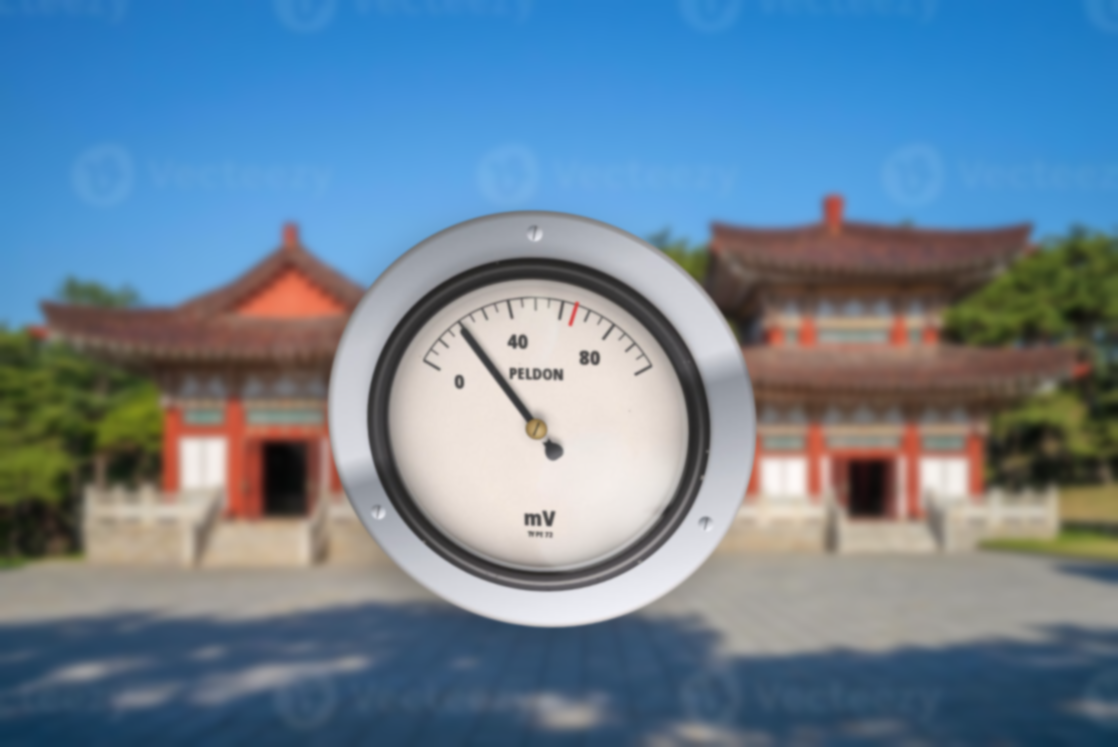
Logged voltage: 20 mV
